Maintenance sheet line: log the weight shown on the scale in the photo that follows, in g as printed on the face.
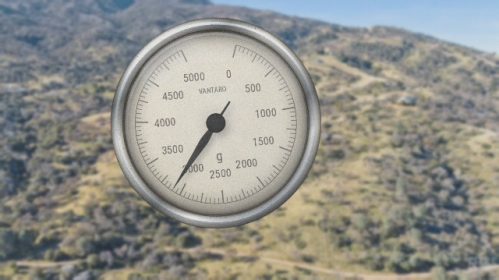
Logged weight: 3100 g
